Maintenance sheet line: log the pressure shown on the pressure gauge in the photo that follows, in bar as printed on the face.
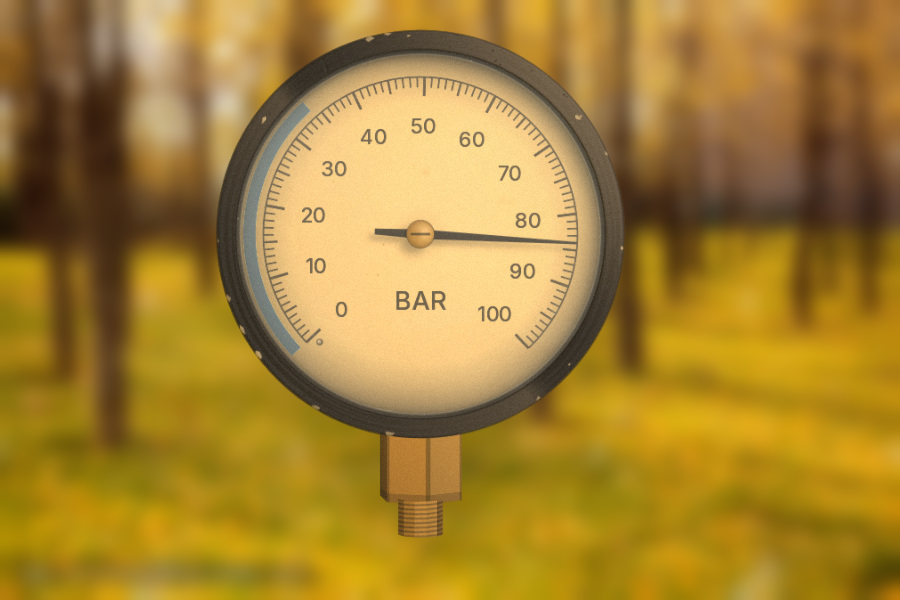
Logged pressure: 84 bar
